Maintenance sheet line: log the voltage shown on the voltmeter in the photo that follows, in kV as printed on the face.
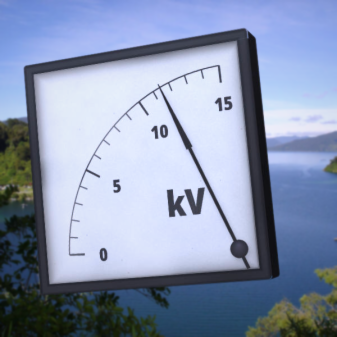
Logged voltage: 11.5 kV
